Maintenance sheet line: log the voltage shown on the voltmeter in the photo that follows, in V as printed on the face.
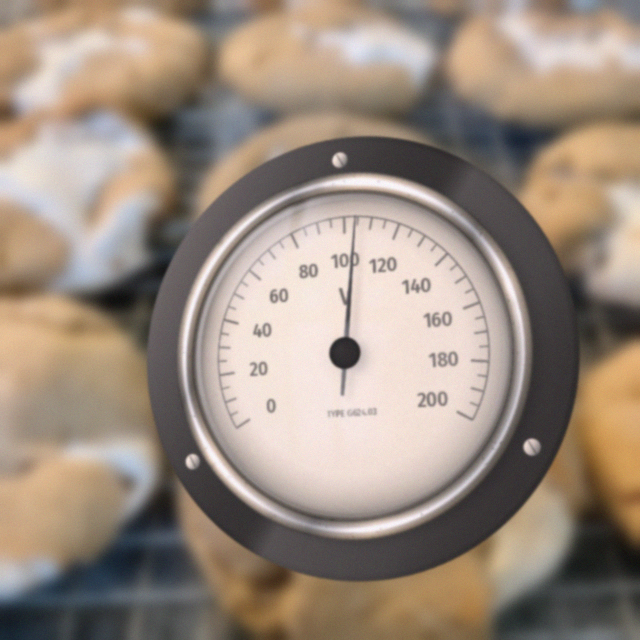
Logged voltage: 105 V
